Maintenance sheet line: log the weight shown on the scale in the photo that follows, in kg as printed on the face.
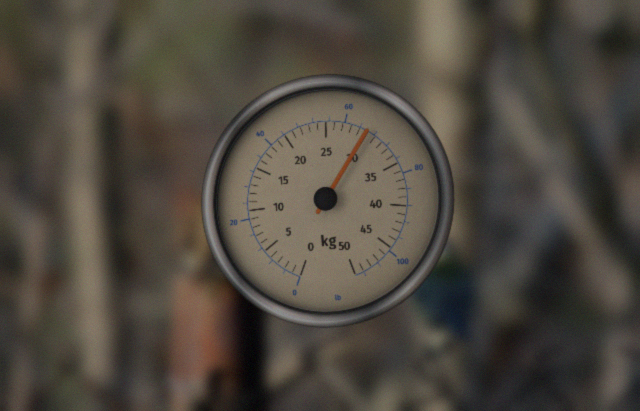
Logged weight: 30 kg
